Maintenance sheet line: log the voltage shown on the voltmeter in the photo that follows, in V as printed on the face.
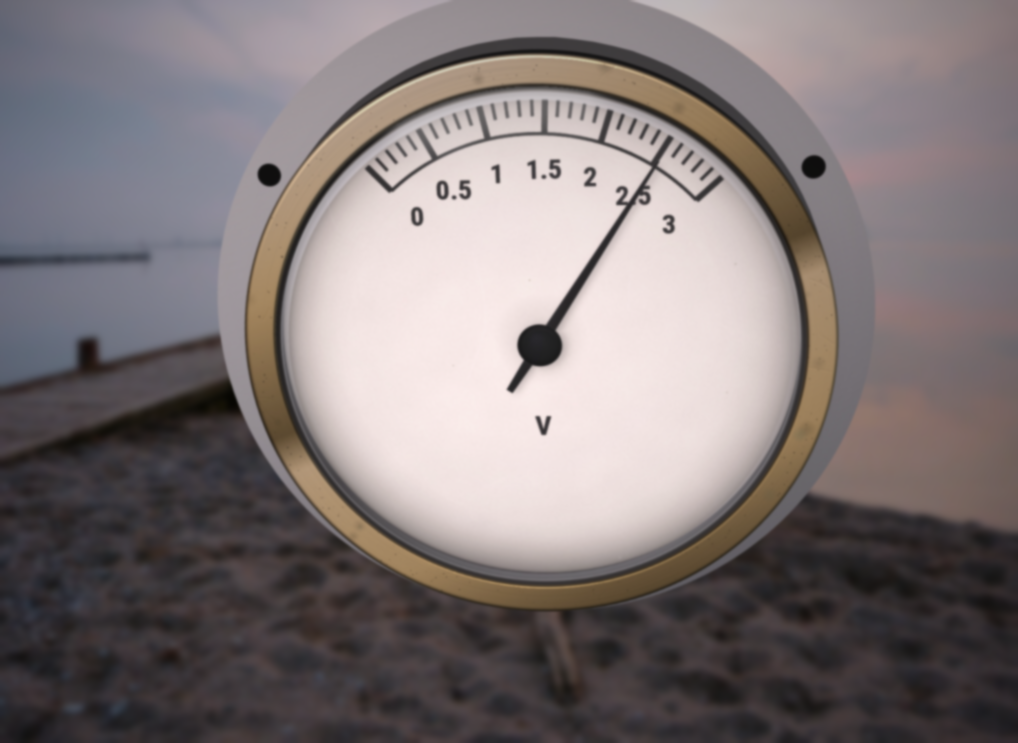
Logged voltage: 2.5 V
